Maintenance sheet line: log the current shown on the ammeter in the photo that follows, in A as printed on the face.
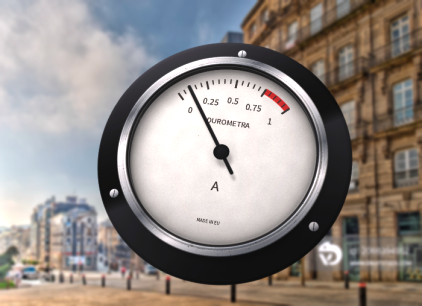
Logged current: 0.1 A
